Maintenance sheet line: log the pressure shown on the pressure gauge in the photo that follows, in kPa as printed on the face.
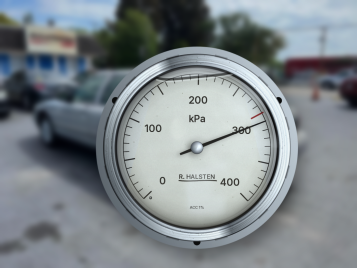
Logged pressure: 300 kPa
